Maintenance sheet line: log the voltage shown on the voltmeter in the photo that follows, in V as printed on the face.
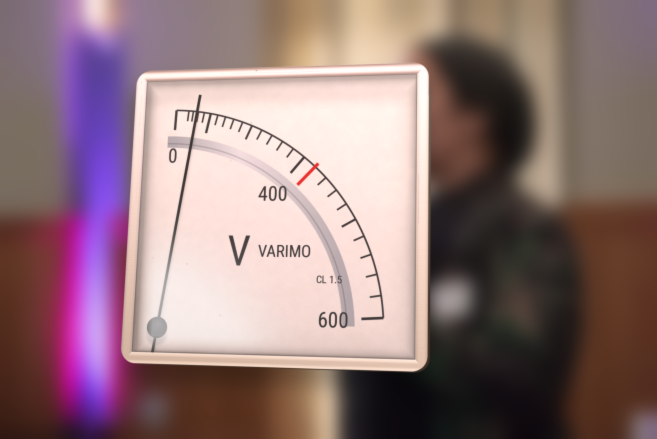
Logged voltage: 160 V
